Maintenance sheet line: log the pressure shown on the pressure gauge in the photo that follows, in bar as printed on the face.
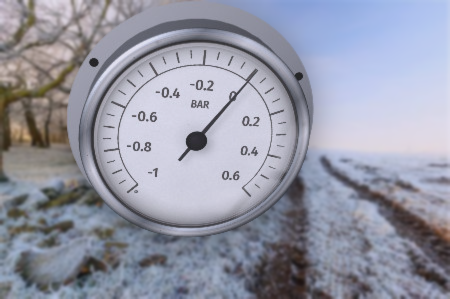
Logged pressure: 0 bar
